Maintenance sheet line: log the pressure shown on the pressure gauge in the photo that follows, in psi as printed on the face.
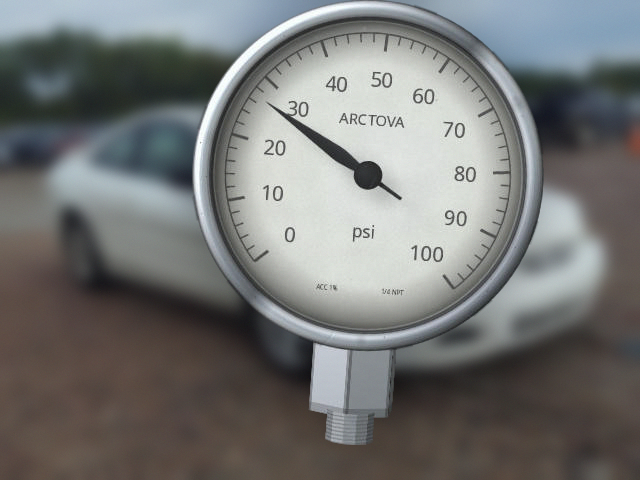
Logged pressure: 27 psi
